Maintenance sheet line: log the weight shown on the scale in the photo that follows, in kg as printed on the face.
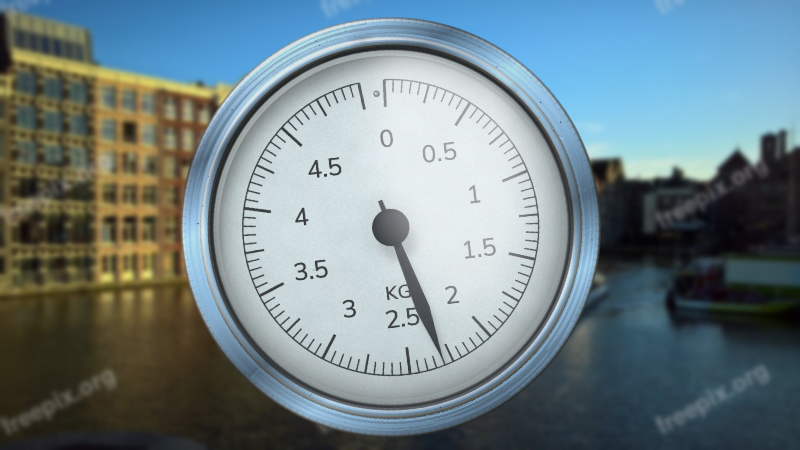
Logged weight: 2.3 kg
